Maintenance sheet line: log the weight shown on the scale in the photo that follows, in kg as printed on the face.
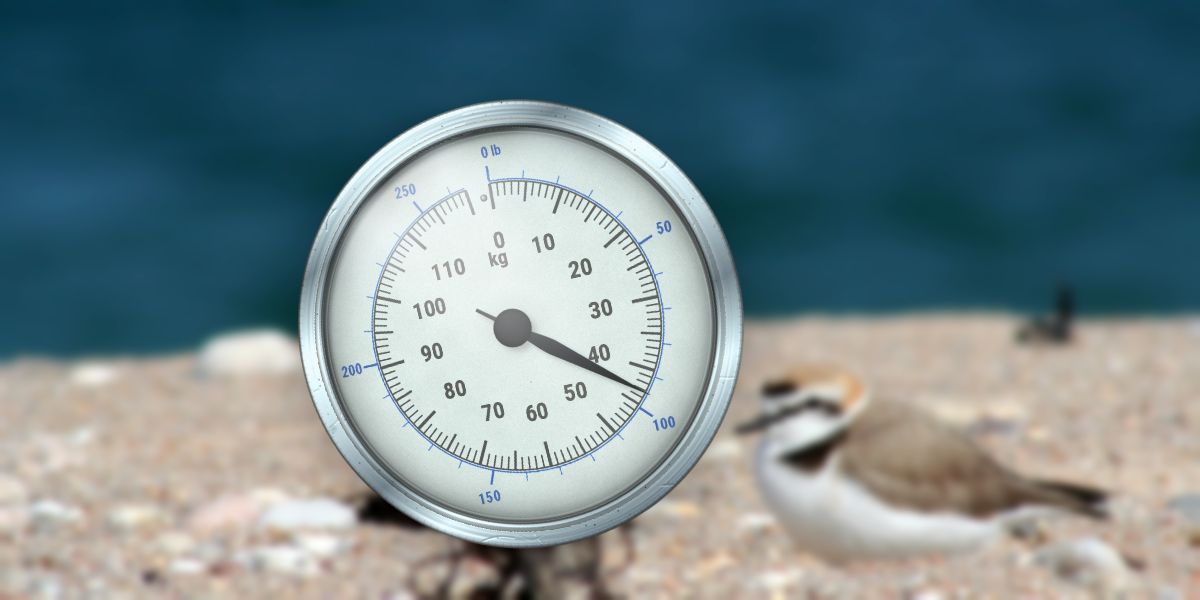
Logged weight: 43 kg
